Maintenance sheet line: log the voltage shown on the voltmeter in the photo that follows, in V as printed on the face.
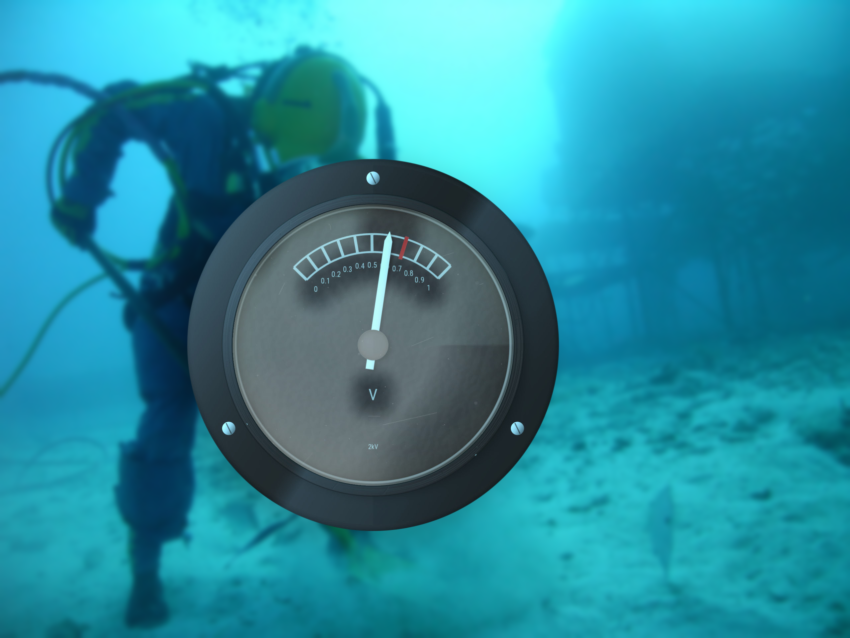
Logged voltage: 0.6 V
